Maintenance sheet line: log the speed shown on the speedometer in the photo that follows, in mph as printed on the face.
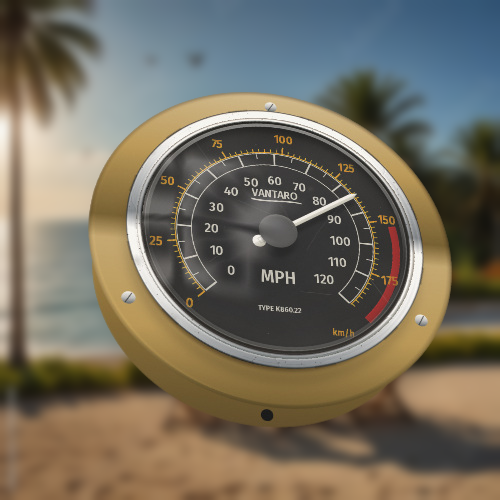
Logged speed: 85 mph
